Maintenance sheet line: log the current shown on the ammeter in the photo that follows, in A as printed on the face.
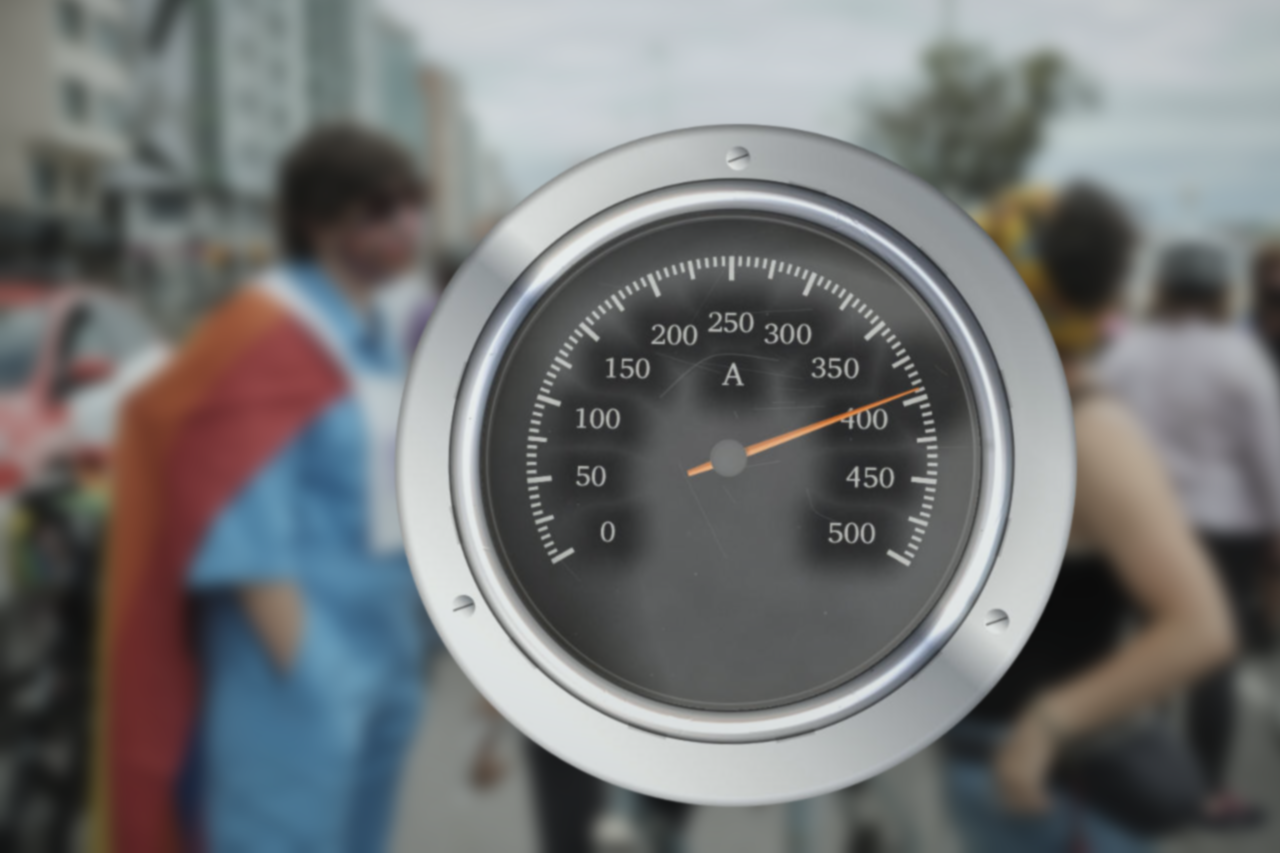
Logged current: 395 A
